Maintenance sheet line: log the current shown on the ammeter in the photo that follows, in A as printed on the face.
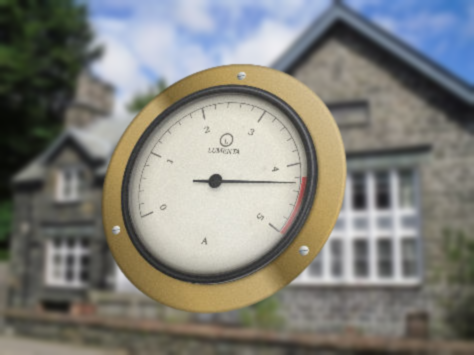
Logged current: 4.3 A
